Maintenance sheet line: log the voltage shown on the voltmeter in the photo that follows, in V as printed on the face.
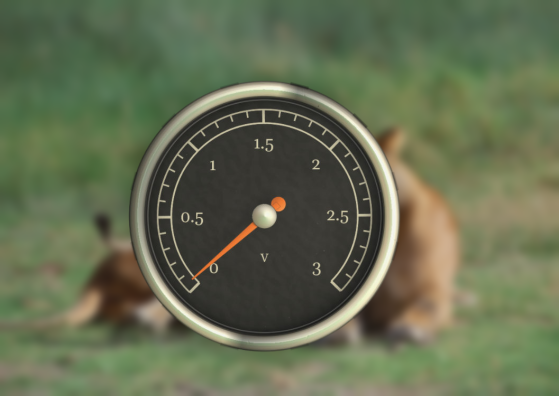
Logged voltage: 0.05 V
